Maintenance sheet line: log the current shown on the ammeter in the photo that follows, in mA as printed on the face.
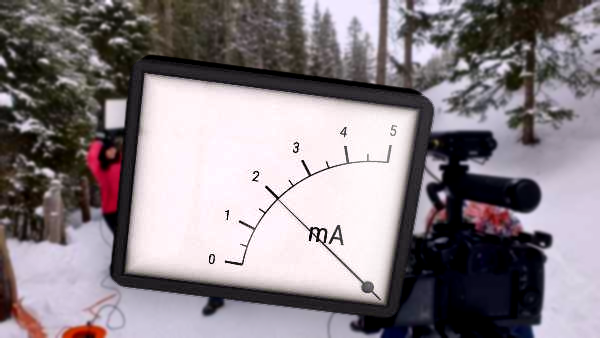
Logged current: 2 mA
